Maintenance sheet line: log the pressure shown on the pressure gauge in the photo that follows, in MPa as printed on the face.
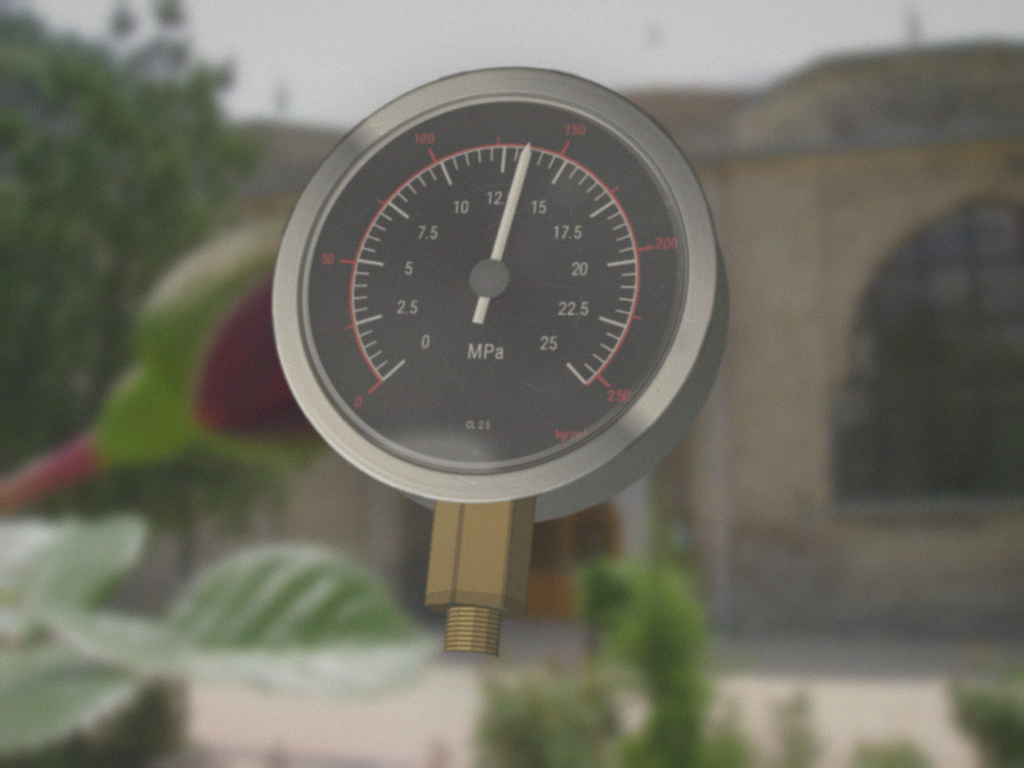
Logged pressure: 13.5 MPa
